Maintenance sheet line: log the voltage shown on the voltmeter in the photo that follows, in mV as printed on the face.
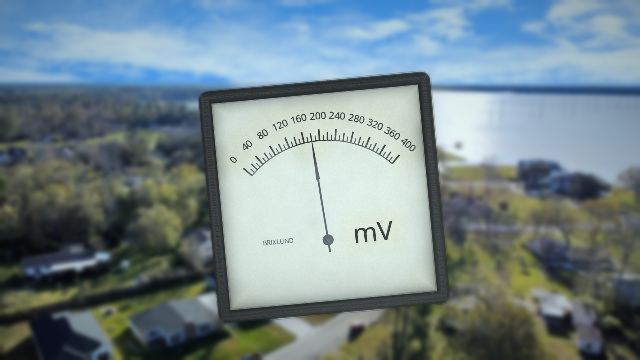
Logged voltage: 180 mV
